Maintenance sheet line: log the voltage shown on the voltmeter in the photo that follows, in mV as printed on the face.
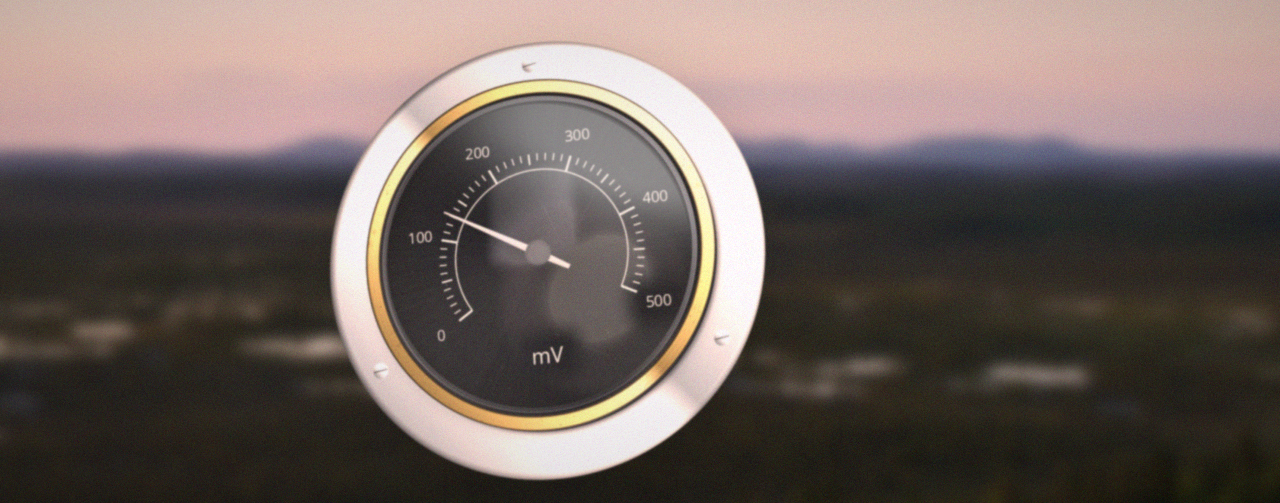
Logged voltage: 130 mV
